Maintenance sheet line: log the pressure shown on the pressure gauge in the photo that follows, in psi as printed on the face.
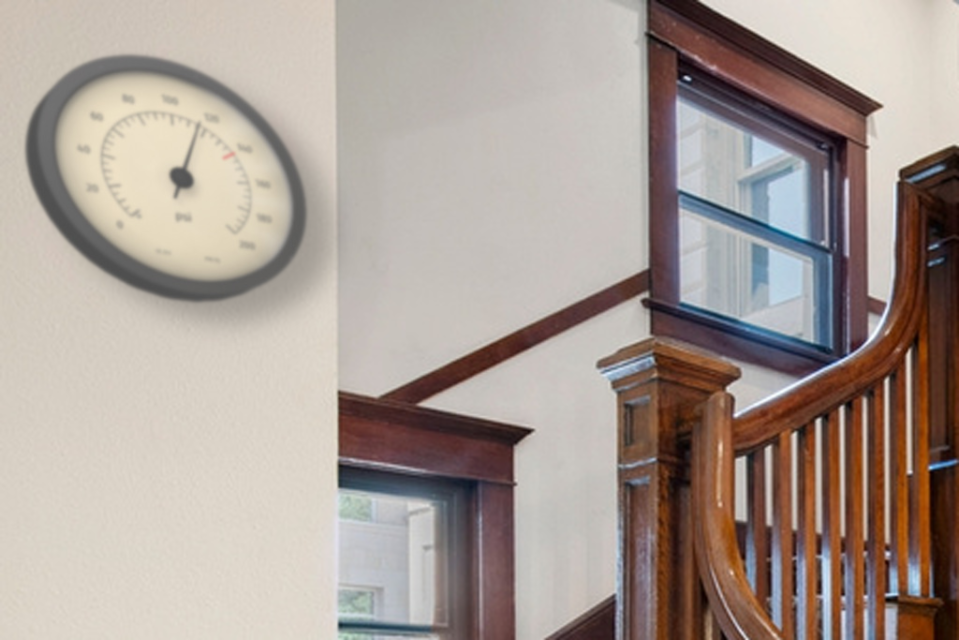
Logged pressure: 115 psi
